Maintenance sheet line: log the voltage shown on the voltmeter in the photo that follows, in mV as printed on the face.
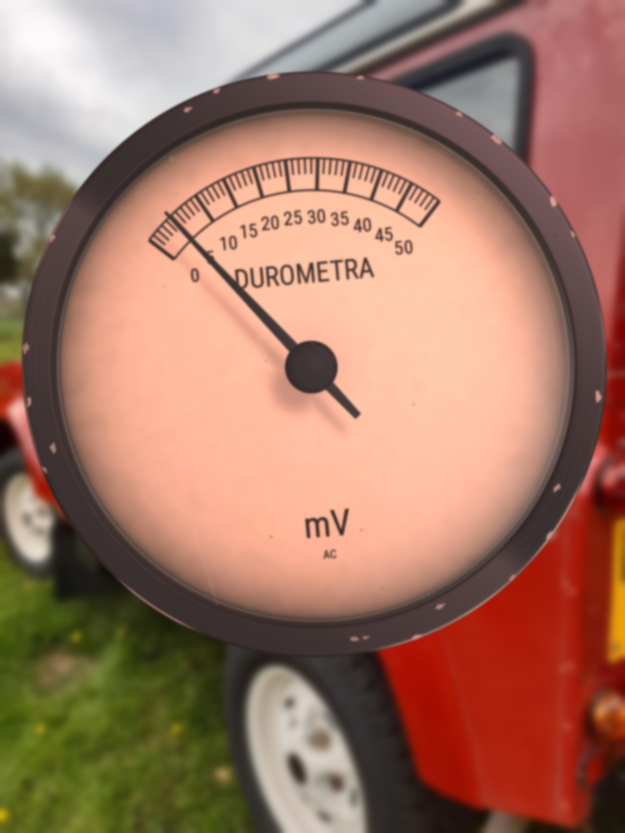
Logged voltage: 5 mV
